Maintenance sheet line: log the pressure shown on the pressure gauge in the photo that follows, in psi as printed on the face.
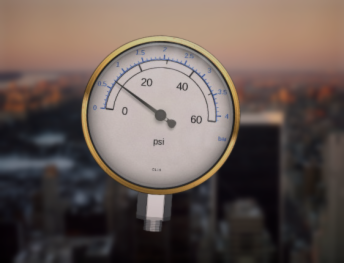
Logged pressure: 10 psi
